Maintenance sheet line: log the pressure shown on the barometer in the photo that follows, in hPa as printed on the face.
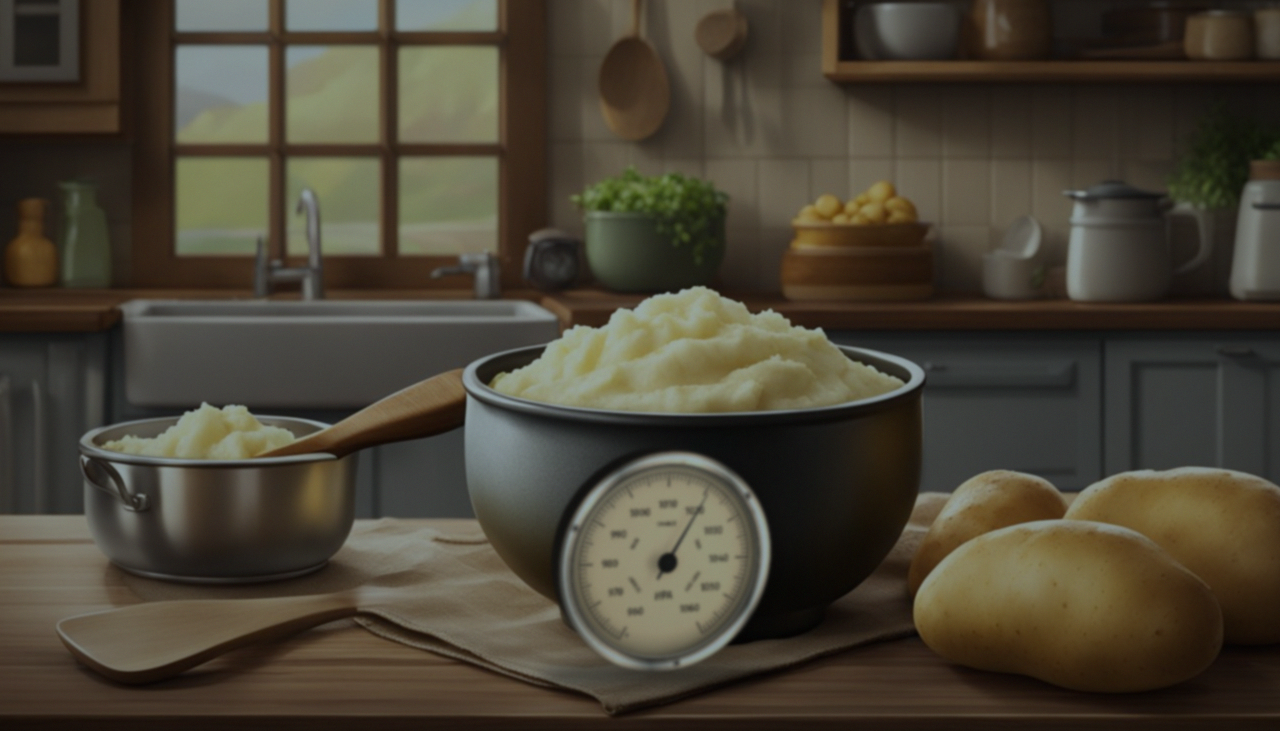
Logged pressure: 1020 hPa
